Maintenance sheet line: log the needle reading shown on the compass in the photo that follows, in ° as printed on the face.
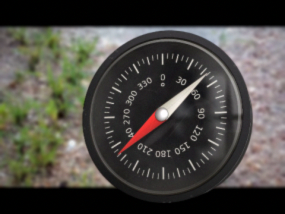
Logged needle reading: 230 °
